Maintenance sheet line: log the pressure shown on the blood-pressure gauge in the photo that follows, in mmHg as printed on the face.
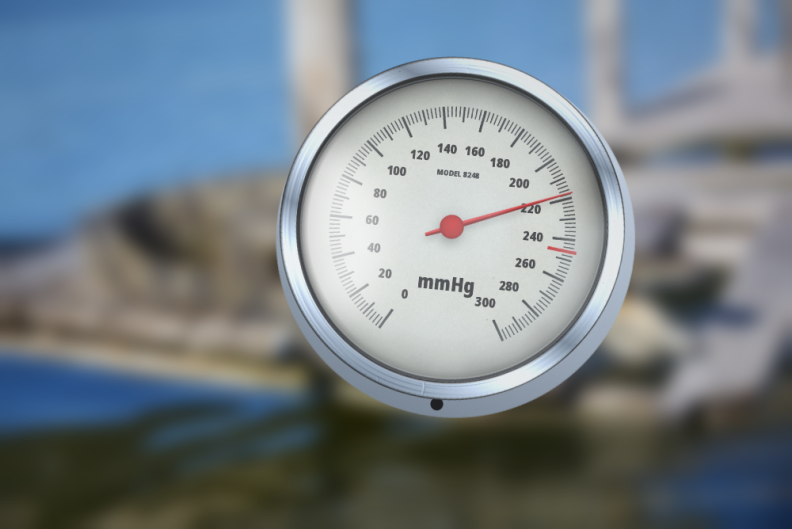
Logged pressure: 218 mmHg
